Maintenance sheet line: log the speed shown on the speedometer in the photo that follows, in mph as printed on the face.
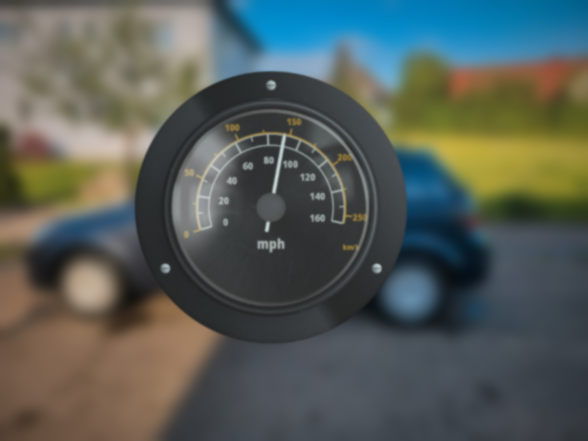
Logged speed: 90 mph
